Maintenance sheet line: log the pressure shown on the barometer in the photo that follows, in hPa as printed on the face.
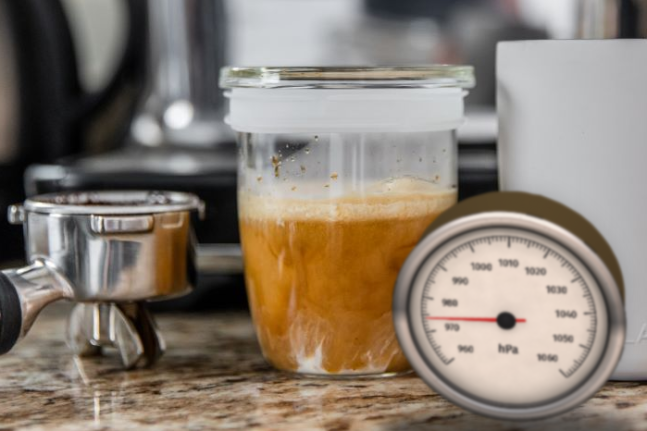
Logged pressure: 975 hPa
